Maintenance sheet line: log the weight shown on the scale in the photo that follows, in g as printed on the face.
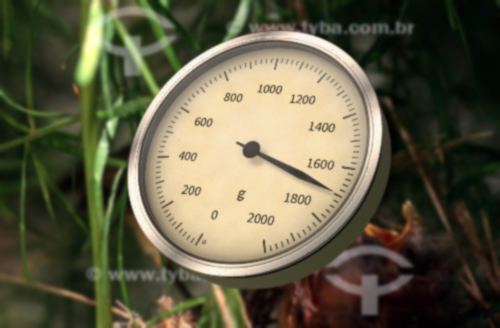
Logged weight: 1700 g
